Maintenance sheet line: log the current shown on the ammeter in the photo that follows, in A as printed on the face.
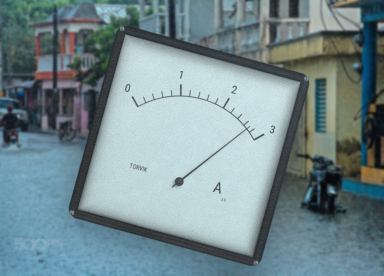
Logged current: 2.7 A
